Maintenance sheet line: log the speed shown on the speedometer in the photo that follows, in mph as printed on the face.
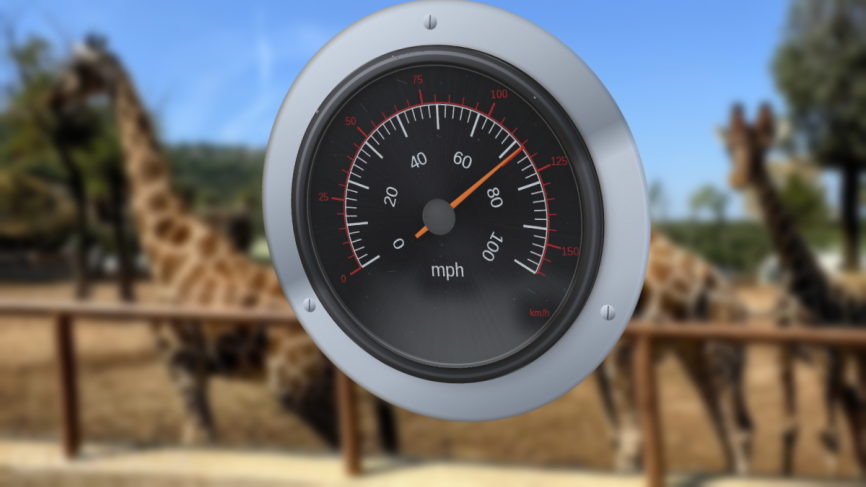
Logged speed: 72 mph
